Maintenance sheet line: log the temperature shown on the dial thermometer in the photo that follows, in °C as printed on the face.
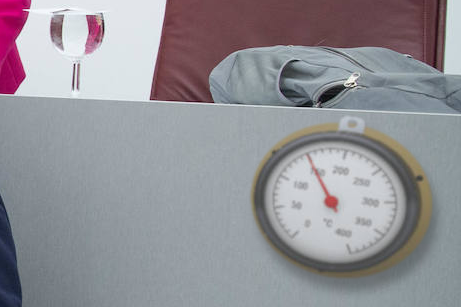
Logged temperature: 150 °C
